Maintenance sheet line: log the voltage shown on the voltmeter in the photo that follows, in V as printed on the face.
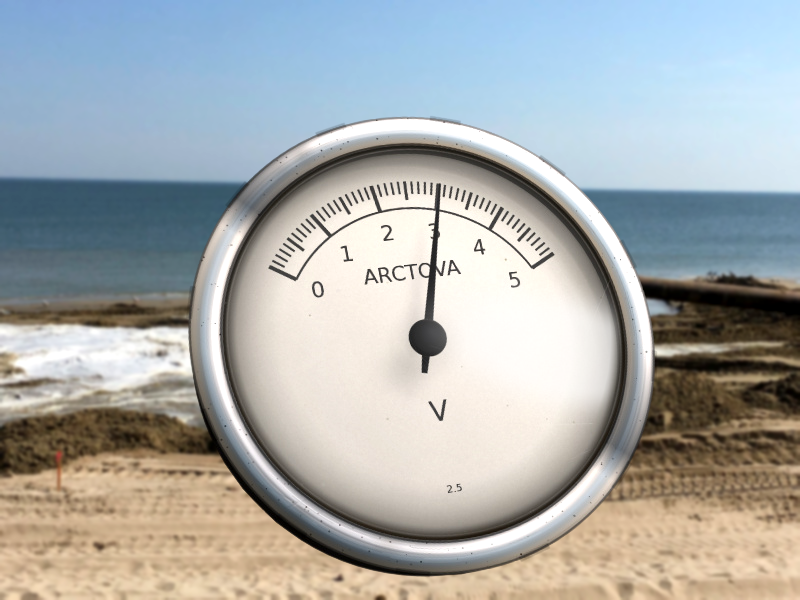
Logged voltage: 3 V
